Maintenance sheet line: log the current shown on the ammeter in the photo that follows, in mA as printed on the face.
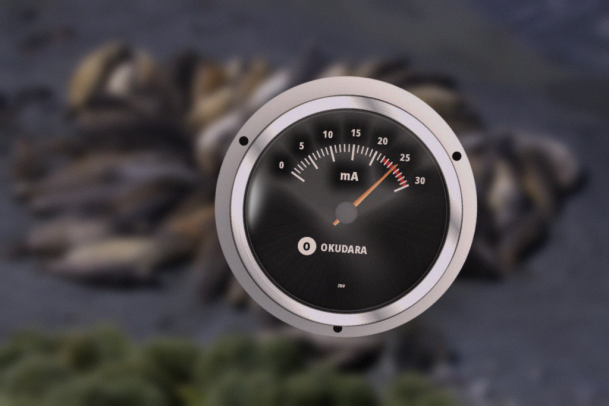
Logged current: 25 mA
